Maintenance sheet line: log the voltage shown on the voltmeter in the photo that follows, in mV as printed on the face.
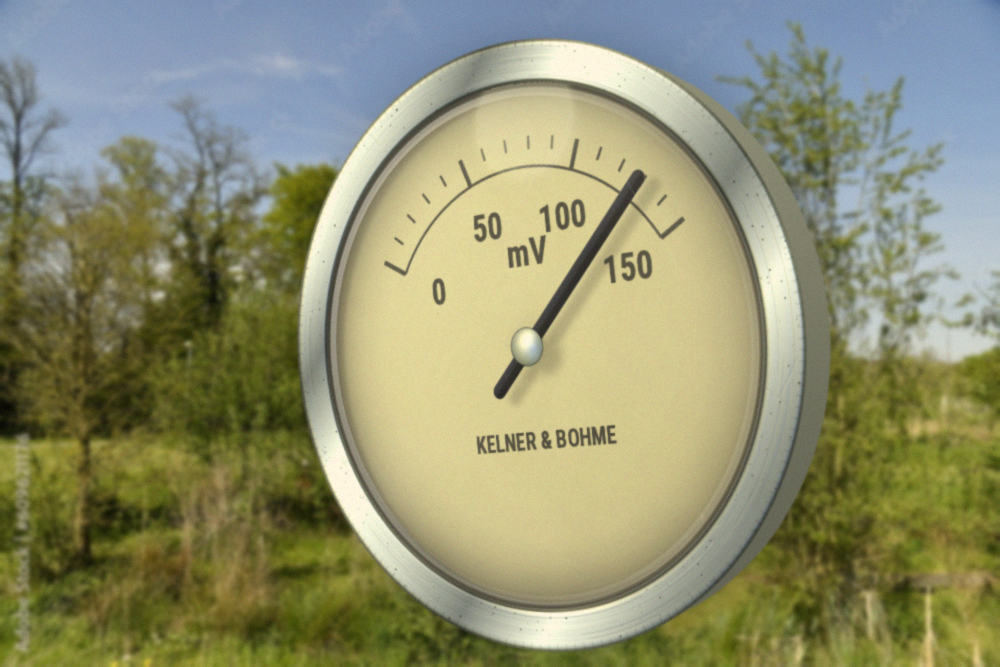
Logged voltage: 130 mV
